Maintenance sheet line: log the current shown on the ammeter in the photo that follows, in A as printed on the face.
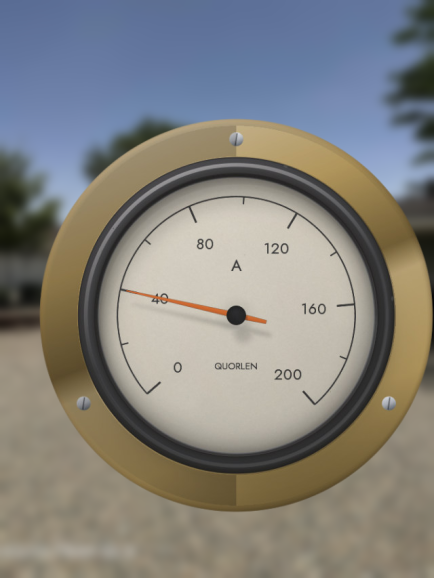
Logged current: 40 A
